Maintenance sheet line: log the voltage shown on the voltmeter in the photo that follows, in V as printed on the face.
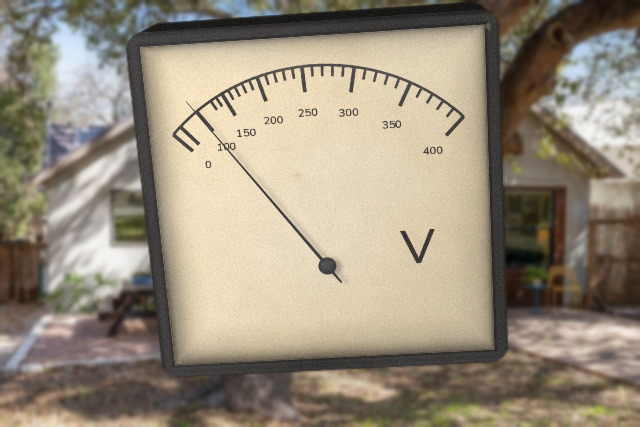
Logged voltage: 100 V
